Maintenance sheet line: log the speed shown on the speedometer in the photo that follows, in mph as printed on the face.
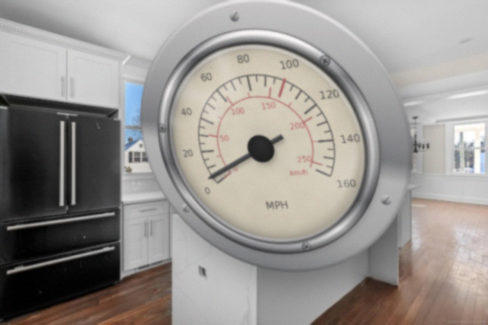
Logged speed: 5 mph
